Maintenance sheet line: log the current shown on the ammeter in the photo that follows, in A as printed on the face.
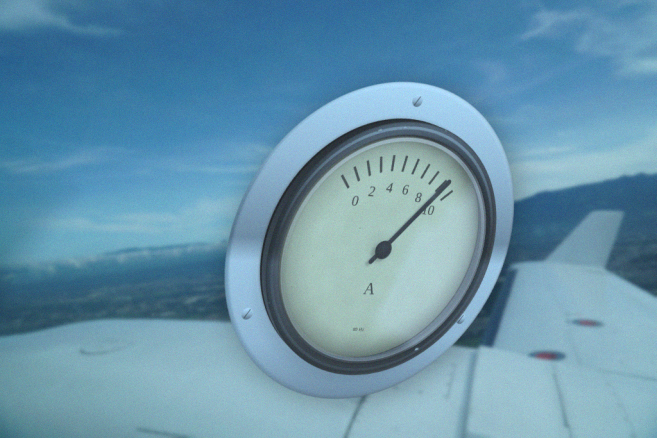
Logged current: 9 A
